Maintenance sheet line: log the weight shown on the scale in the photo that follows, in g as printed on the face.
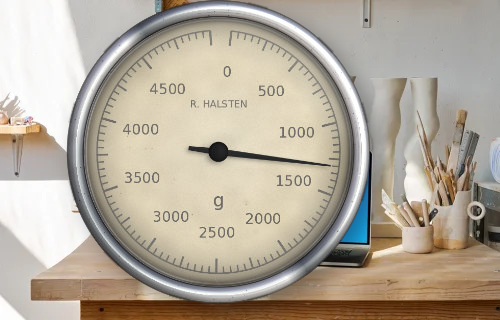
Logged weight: 1300 g
